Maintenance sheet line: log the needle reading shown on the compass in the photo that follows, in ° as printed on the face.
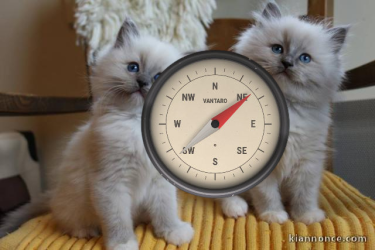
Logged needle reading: 50 °
